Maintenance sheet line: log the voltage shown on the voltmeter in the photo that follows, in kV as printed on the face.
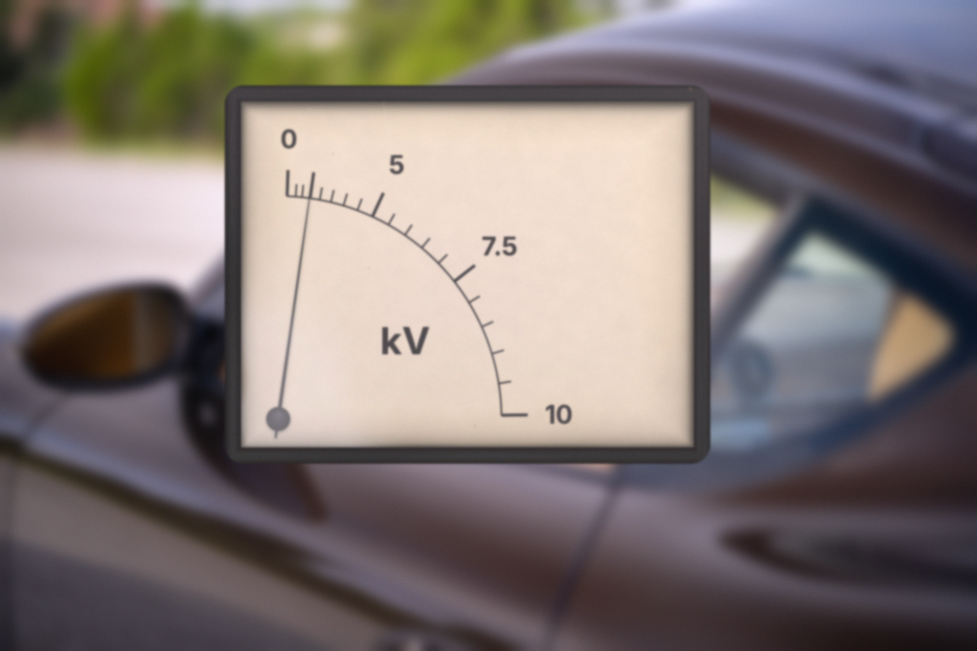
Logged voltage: 2.5 kV
